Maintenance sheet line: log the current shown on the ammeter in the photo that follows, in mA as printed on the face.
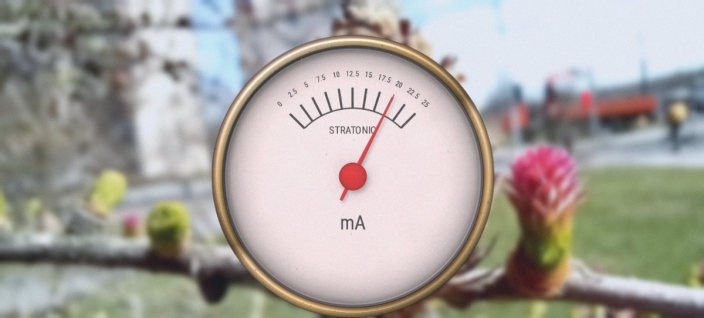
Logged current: 20 mA
